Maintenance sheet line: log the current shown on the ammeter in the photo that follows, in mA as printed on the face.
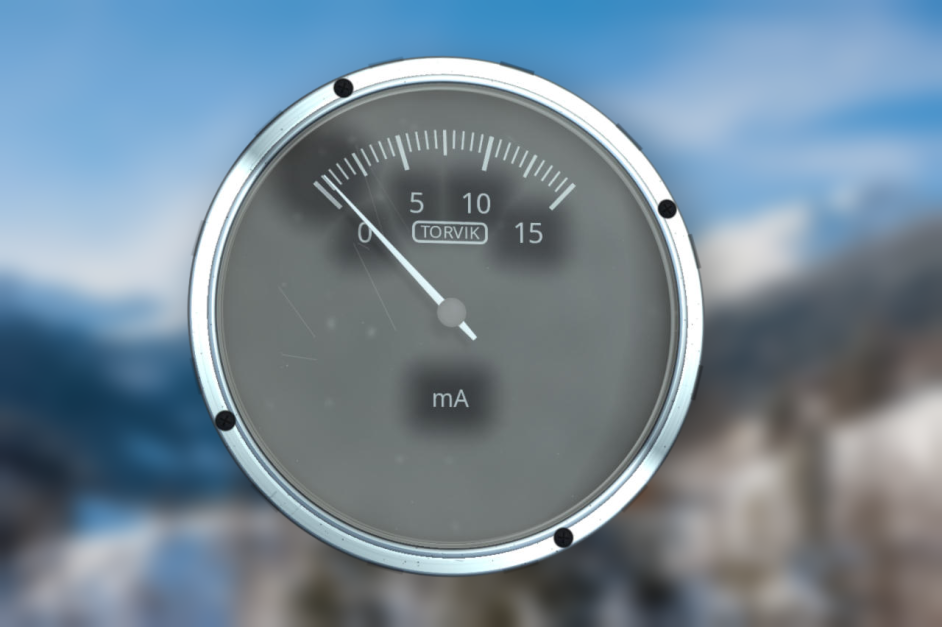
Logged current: 0.5 mA
